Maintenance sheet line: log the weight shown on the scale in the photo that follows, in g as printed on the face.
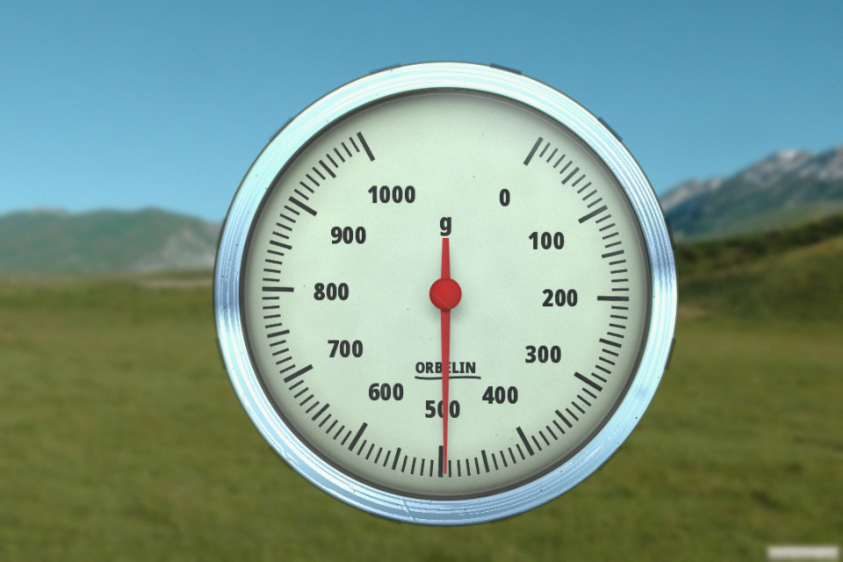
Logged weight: 495 g
